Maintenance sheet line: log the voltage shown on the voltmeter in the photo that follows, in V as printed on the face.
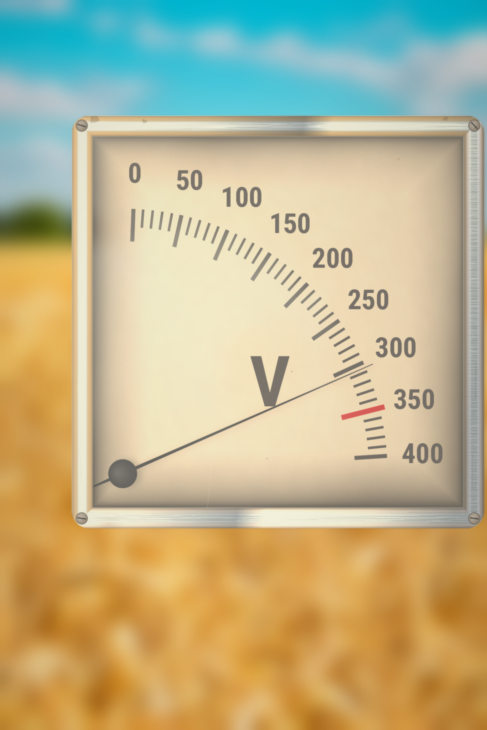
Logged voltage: 305 V
